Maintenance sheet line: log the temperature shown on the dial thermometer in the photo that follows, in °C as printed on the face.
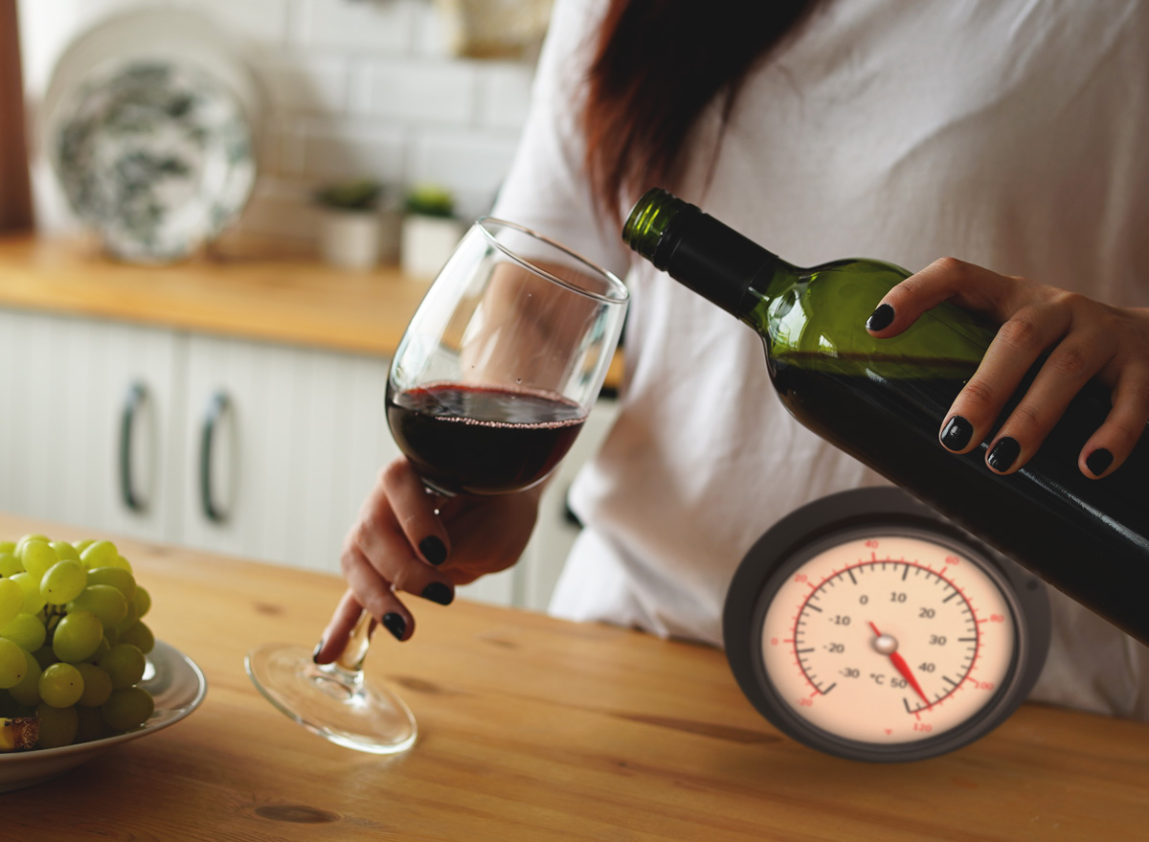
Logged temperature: 46 °C
